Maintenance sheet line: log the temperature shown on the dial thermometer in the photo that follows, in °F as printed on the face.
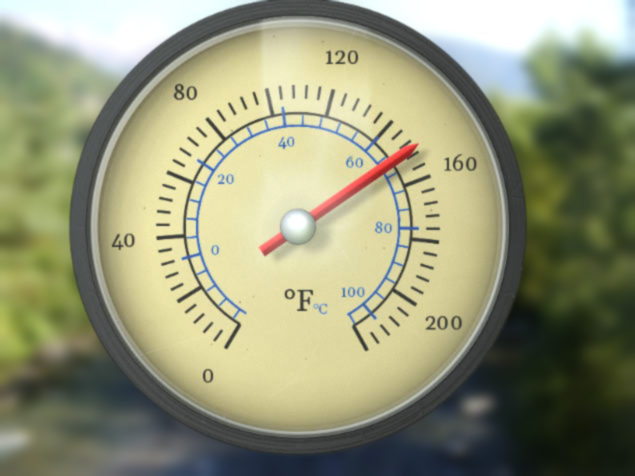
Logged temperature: 150 °F
